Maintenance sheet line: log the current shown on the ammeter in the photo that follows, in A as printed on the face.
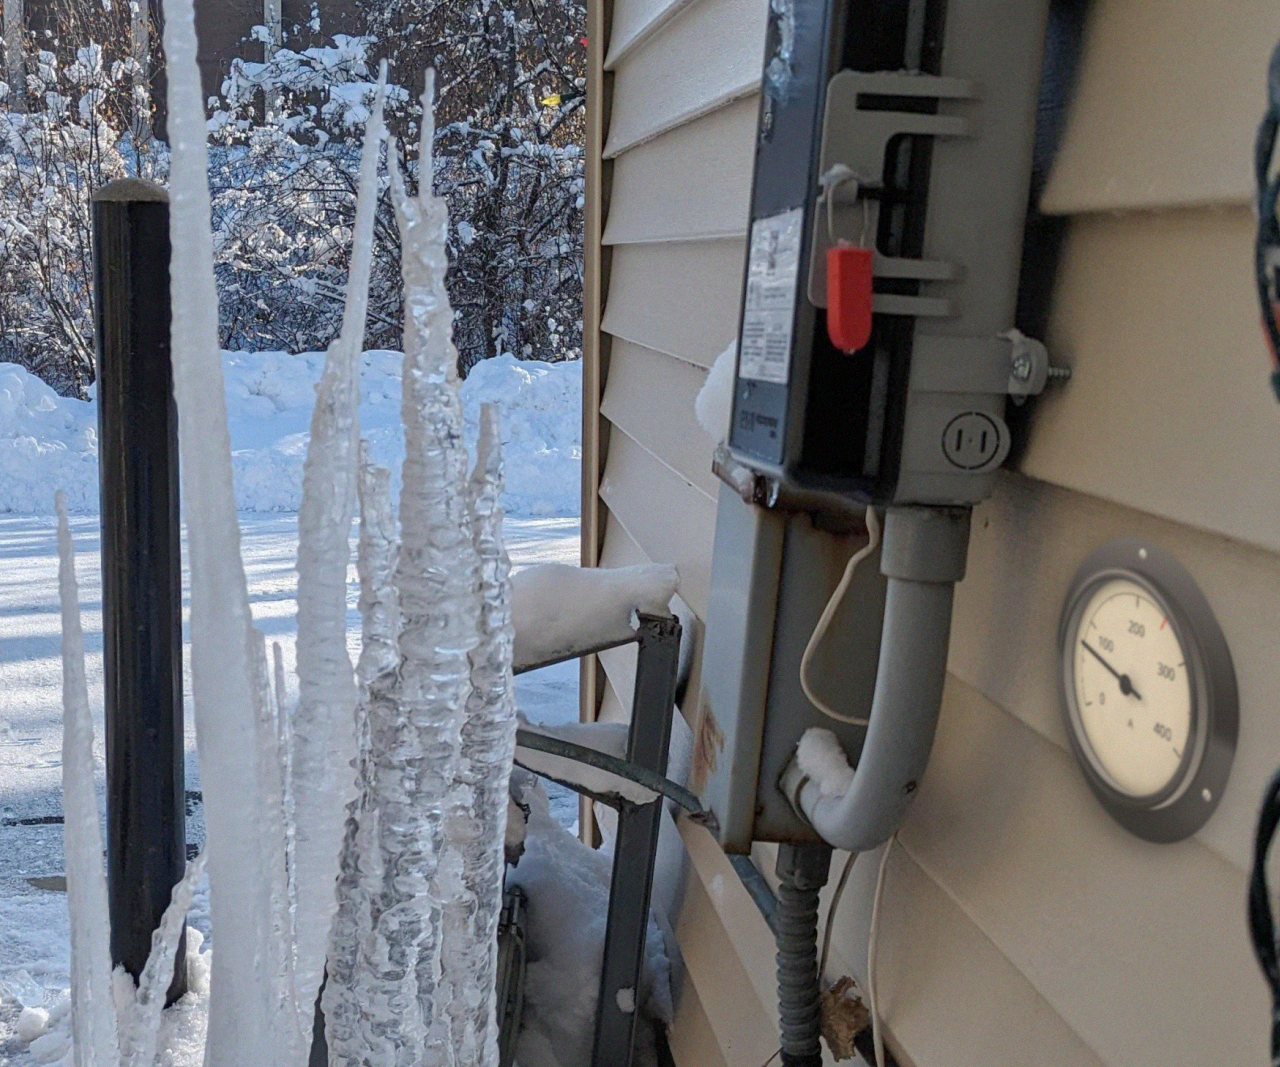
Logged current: 75 A
